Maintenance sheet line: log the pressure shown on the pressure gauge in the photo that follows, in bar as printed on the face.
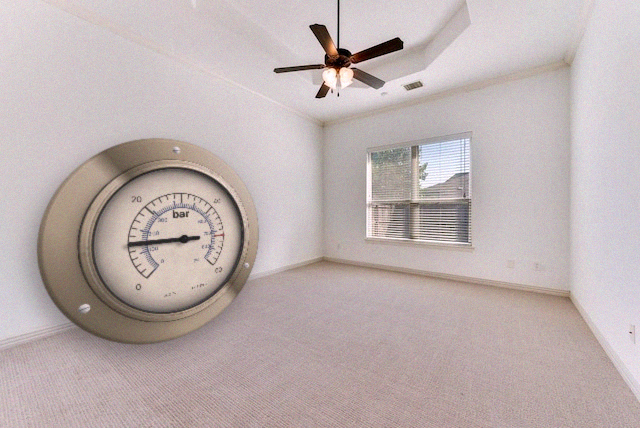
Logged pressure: 10 bar
